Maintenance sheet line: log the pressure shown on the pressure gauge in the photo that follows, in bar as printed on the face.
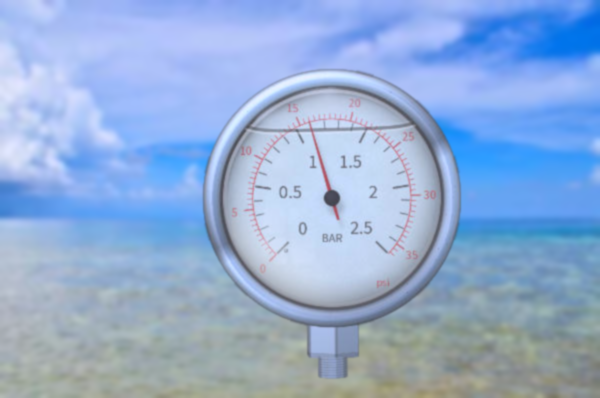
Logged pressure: 1.1 bar
